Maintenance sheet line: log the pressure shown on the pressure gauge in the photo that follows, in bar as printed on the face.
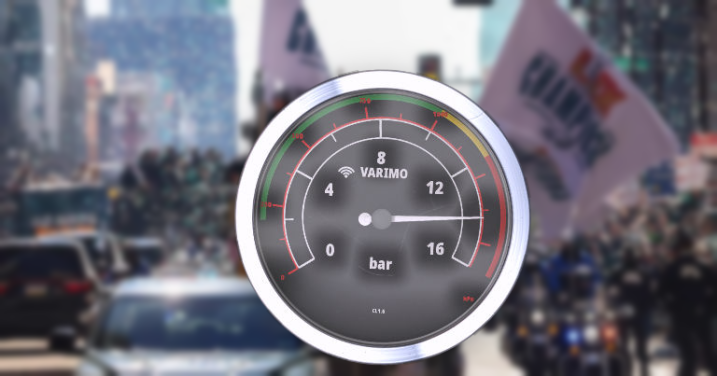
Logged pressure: 14 bar
